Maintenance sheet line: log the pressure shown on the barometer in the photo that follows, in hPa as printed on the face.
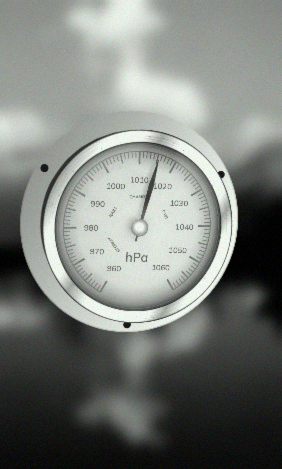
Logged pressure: 1015 hPa
